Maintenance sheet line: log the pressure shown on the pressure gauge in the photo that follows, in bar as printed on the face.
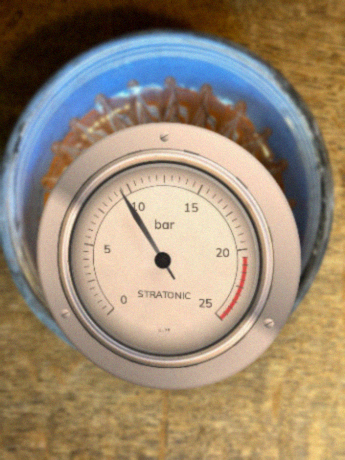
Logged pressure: 9.5 bar
